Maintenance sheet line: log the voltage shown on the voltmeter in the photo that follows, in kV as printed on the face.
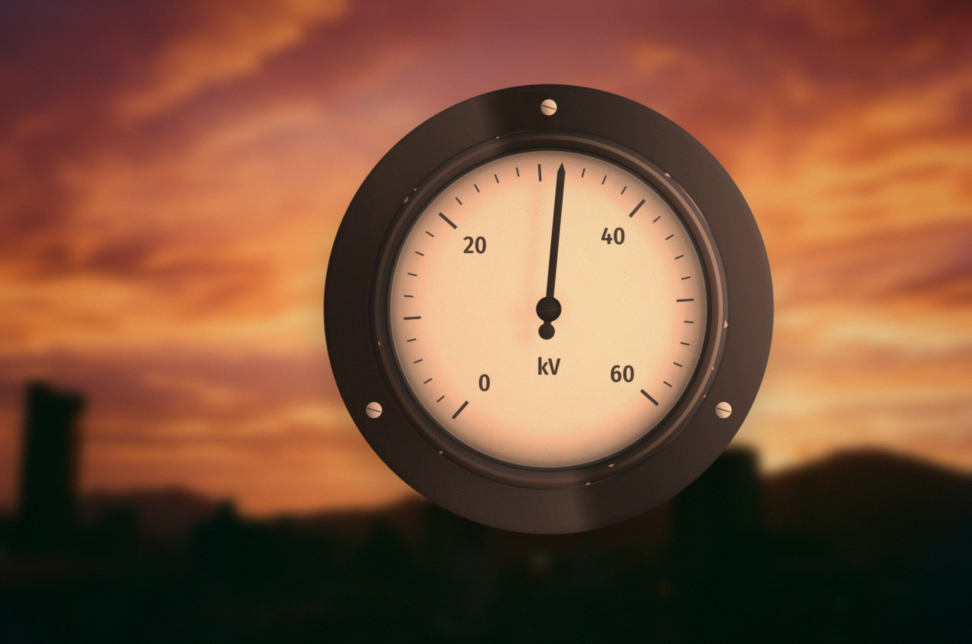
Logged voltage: 32 kV
